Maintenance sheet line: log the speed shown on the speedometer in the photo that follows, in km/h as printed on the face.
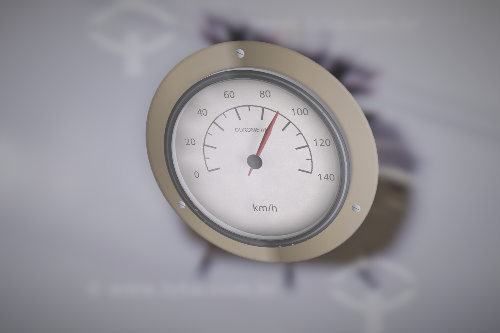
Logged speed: 90 km/h
